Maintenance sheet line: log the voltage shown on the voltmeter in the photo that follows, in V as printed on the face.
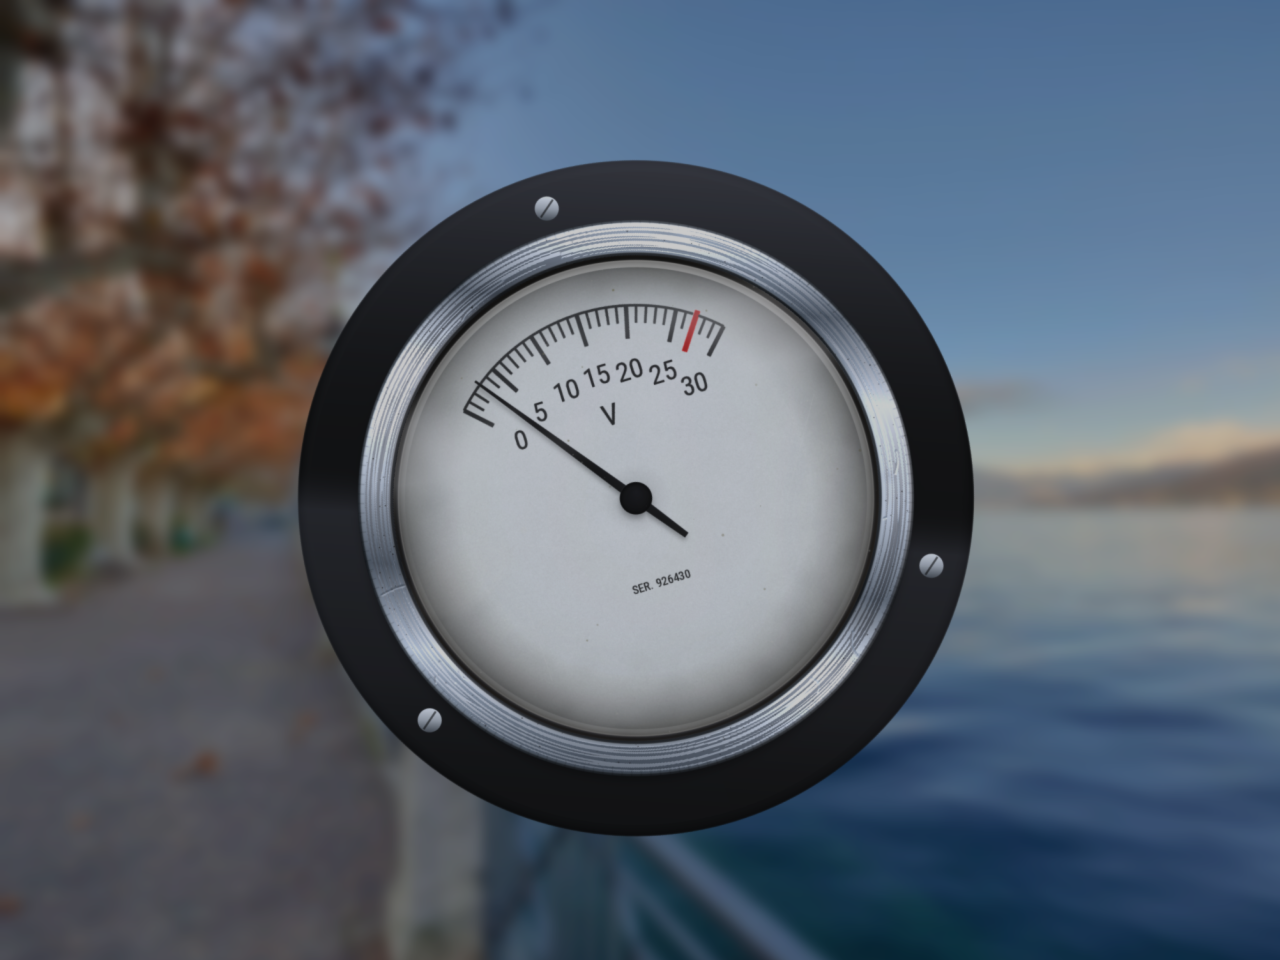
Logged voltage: 3 V
